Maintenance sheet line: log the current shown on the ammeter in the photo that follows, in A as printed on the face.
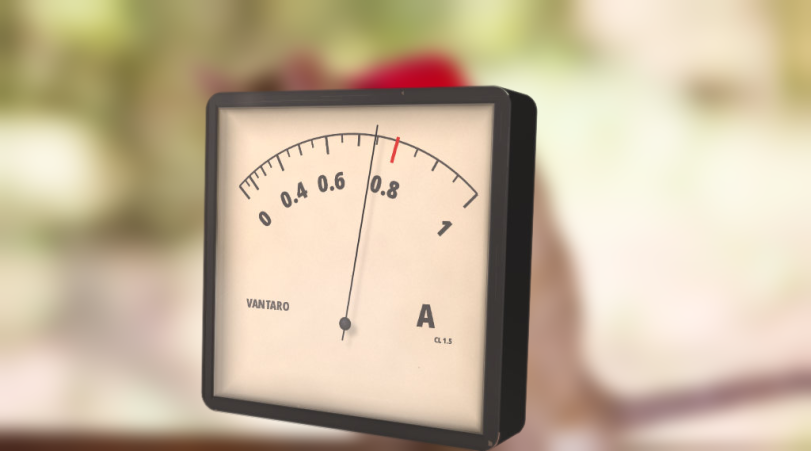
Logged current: 0.75 A
